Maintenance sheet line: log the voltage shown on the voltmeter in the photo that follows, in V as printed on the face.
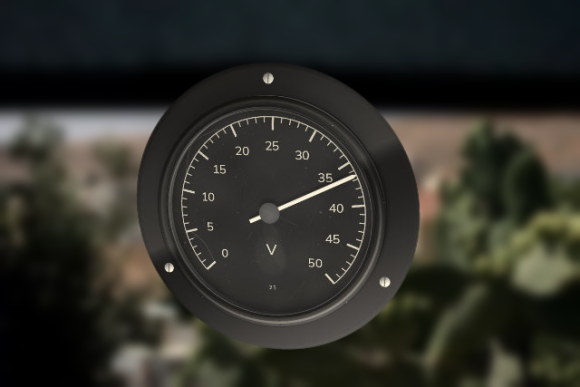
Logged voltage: 36.5 V
